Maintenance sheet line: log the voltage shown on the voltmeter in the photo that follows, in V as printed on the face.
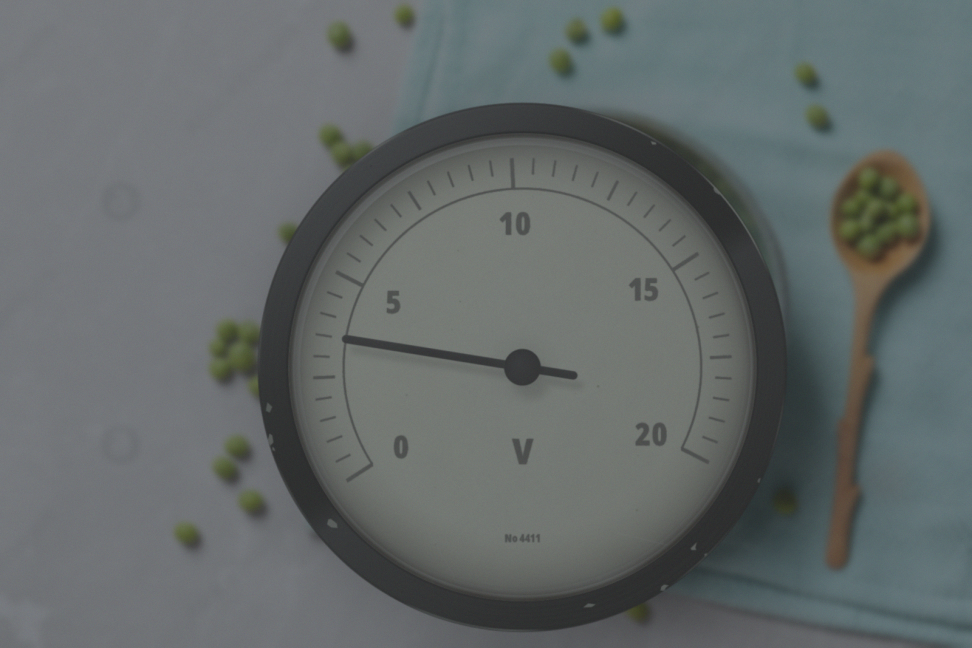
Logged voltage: 3.5 V
